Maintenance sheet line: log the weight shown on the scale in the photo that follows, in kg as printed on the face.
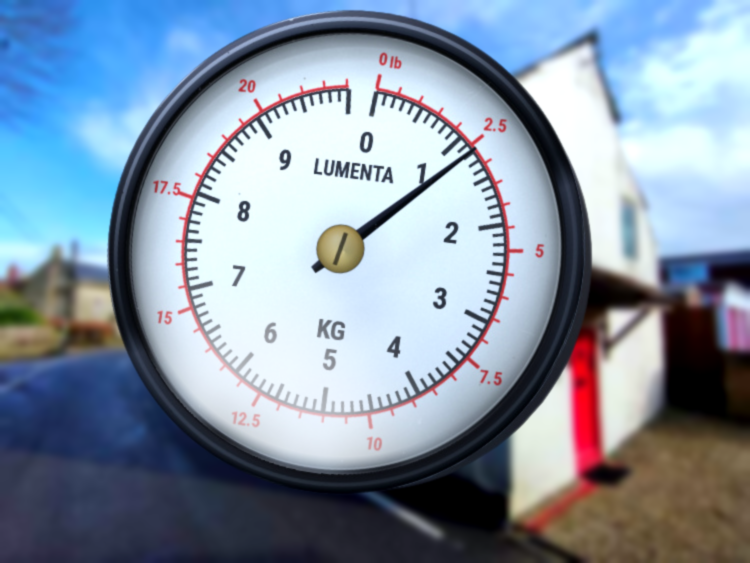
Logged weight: 1.2 kg
